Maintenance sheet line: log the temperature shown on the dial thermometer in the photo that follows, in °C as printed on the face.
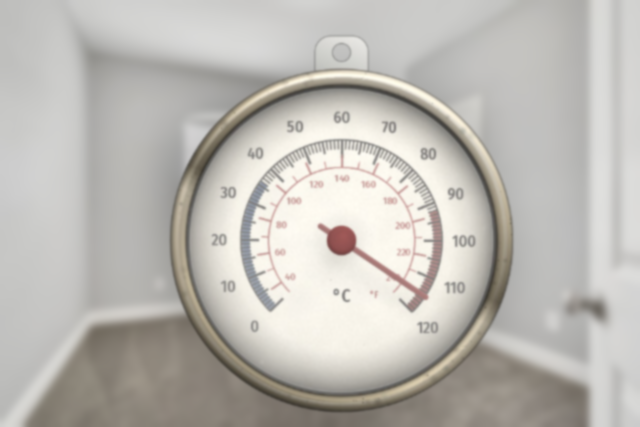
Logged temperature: 115 °C
